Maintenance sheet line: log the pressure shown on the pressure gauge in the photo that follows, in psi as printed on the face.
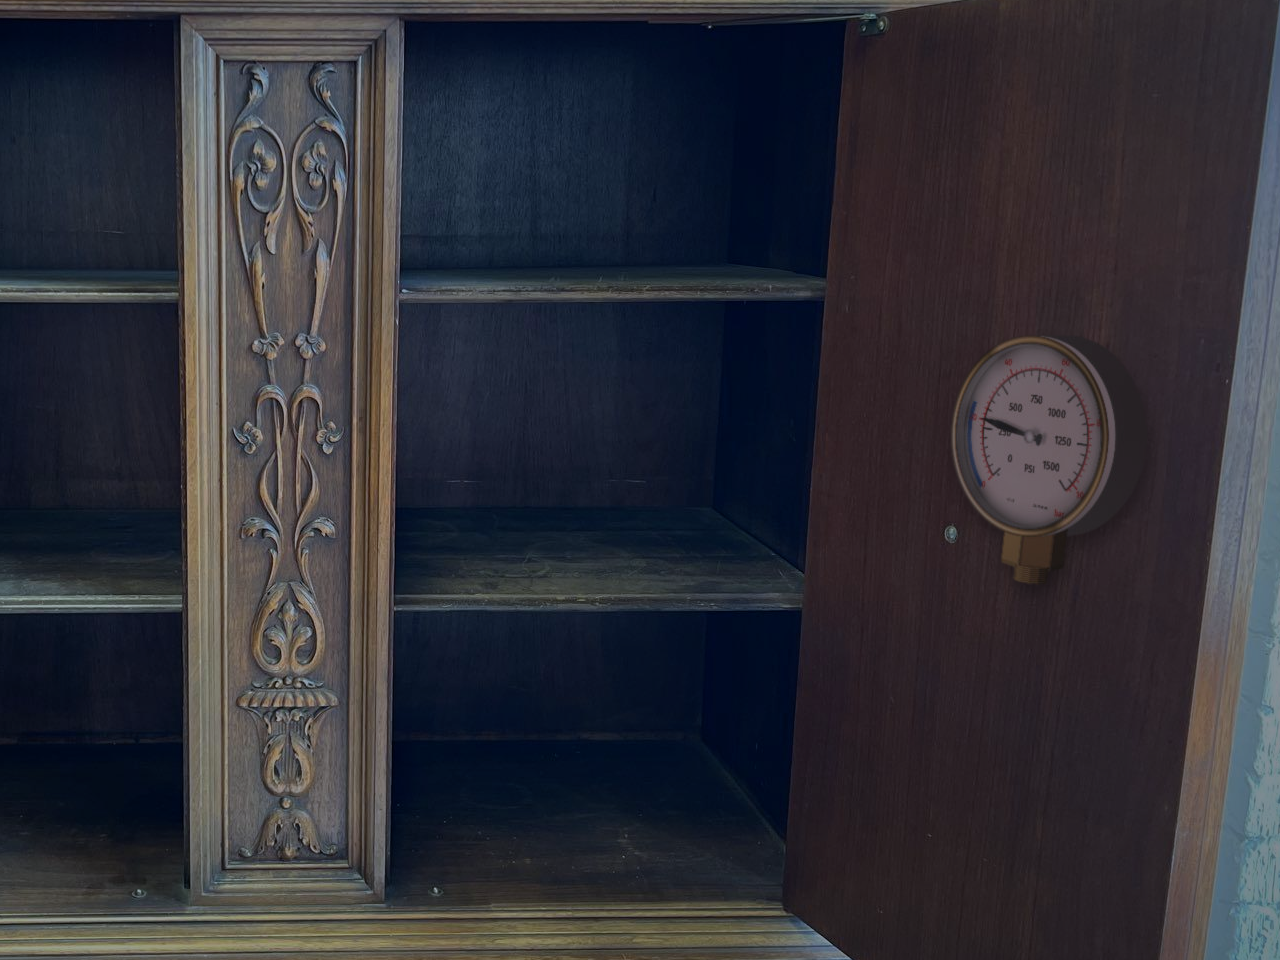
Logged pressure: 300 psi
